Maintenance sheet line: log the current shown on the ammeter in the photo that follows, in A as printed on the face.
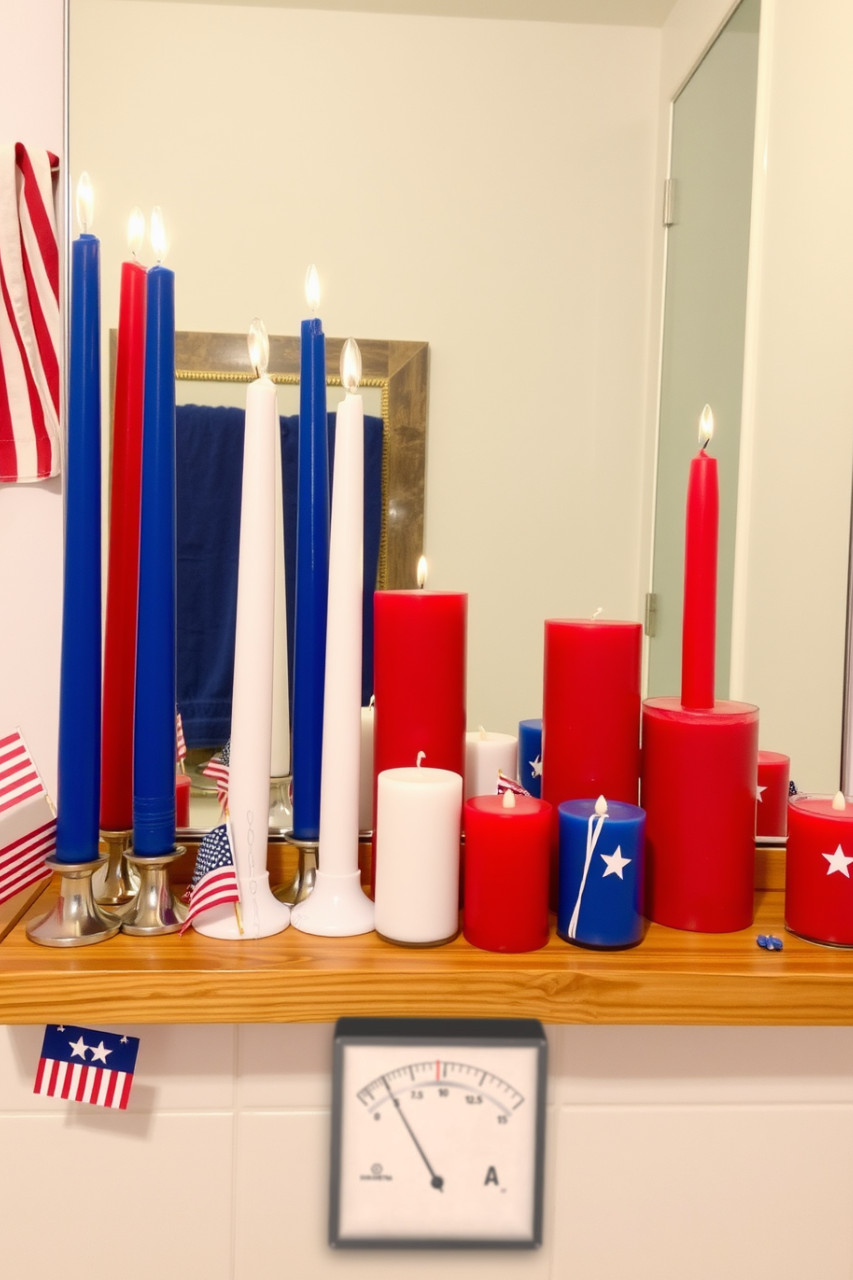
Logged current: 5 A
